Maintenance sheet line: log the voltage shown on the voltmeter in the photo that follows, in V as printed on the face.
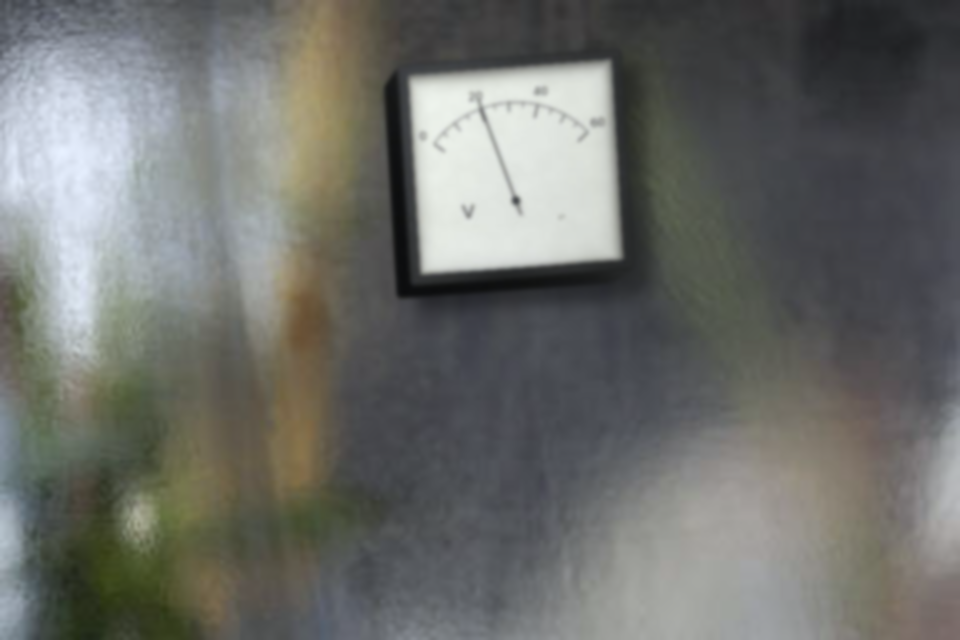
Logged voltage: 20 V
